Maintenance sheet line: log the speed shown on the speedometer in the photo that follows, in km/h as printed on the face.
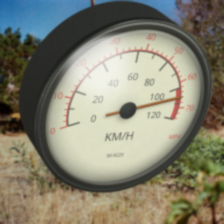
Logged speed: 105 km/h
